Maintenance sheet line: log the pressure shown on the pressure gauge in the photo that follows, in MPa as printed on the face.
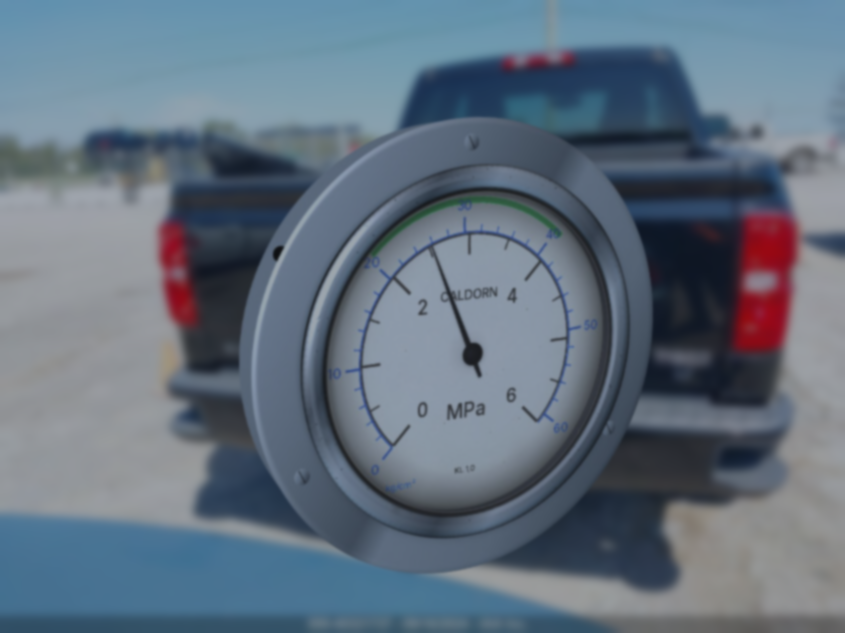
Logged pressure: 2.5 MPa
